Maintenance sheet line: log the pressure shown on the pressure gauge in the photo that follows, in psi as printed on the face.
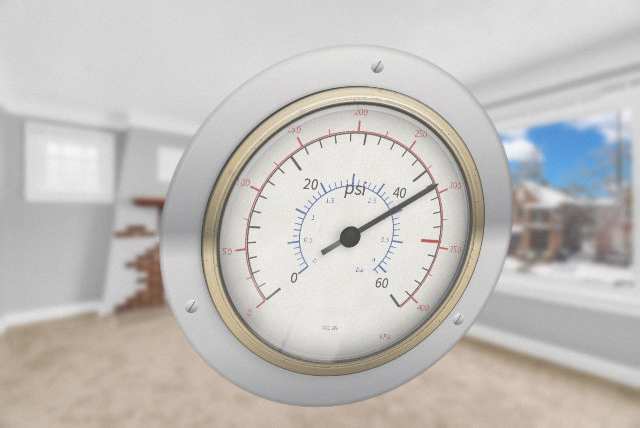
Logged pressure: 42 psi
